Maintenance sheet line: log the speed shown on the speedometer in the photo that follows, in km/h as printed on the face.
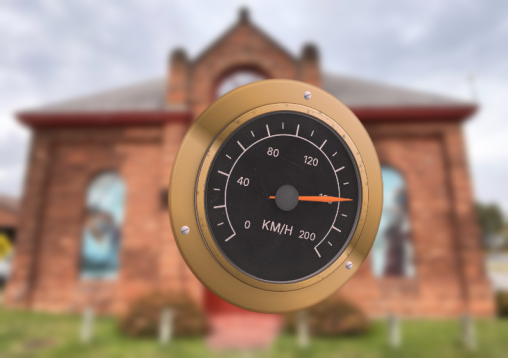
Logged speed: 160 km/h
